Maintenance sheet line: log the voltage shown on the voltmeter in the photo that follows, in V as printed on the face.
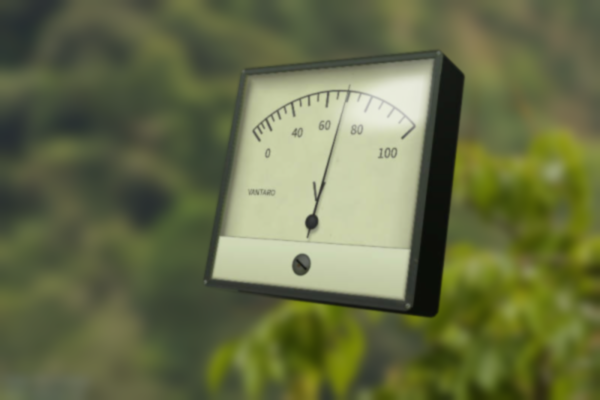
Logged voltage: 70 V
